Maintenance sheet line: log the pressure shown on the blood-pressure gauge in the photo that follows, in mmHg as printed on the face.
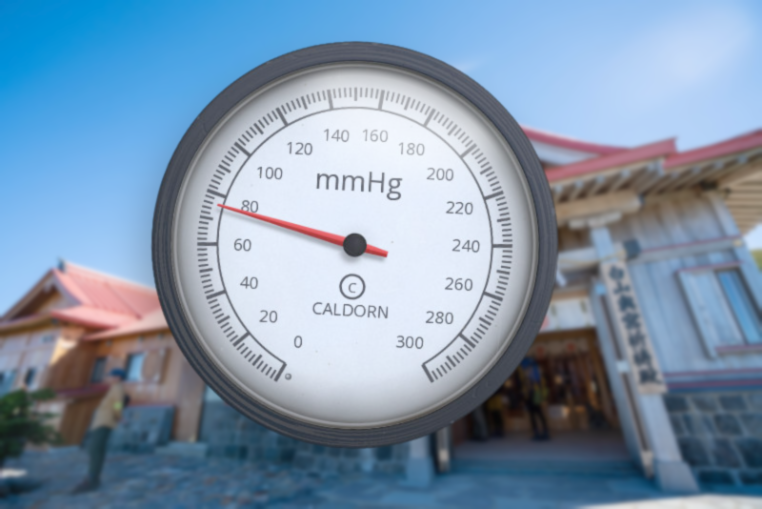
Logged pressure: 76 mmHg
